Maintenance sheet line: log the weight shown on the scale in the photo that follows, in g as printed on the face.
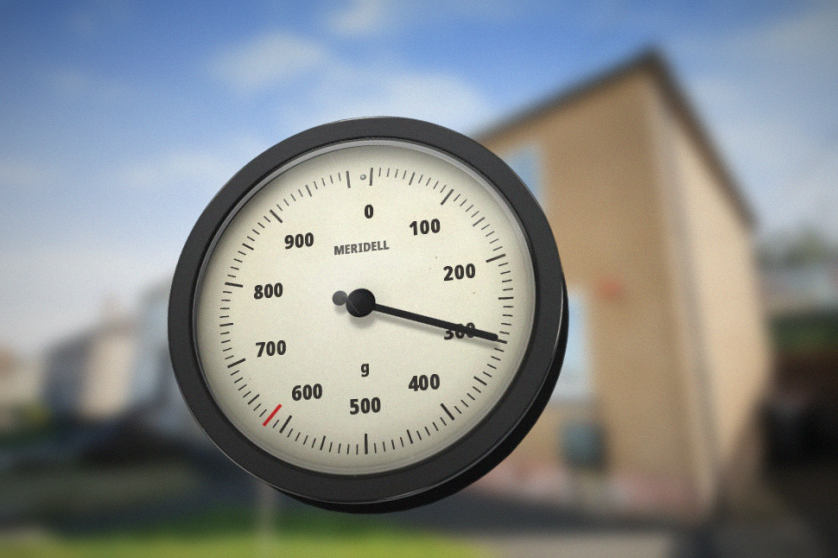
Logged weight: 300 g
